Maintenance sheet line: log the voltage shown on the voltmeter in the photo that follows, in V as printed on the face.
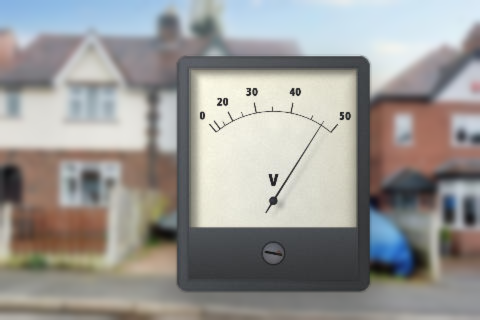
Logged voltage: 47.5 V
